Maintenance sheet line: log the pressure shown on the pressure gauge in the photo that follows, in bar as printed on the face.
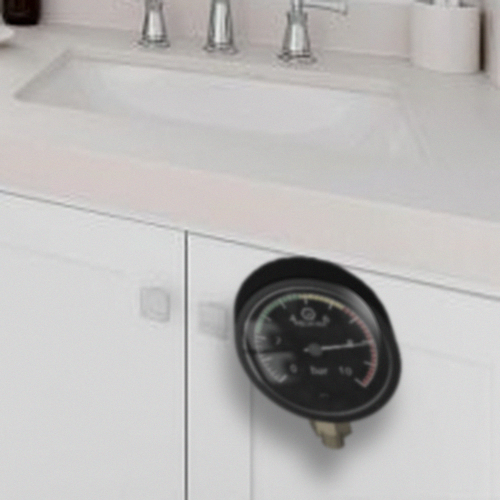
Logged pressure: 8 bar
